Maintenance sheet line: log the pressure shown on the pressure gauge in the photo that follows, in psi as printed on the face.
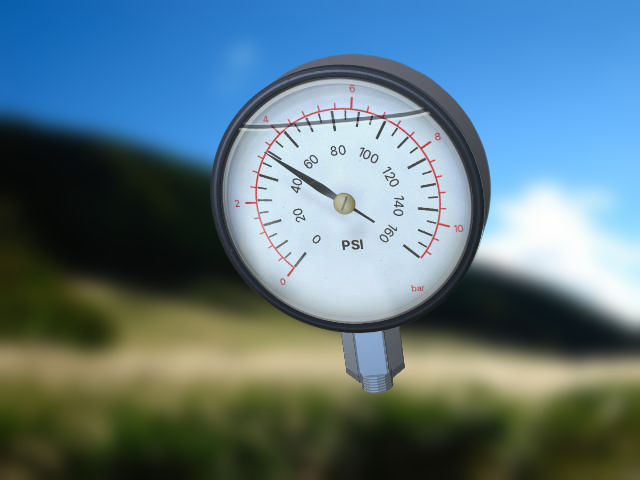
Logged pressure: 50 psi
